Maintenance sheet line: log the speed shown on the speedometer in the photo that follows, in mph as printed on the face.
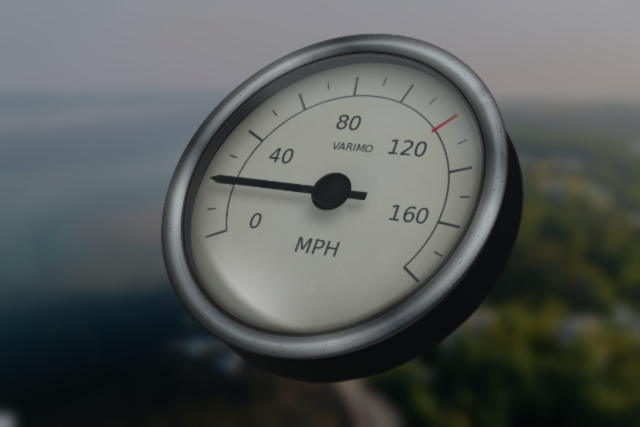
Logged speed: 20 mph
